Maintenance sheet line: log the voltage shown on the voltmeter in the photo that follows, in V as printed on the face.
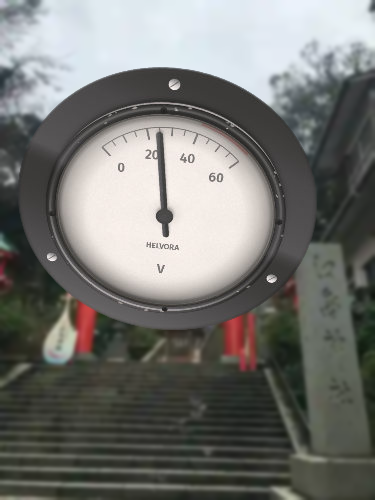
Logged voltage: 25 V
